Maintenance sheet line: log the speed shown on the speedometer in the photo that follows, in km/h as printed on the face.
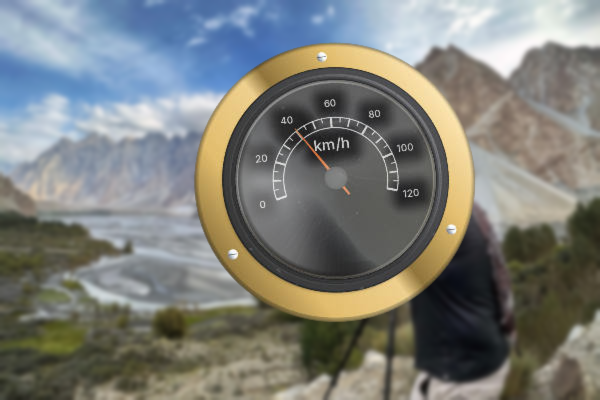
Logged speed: 40 km/h
